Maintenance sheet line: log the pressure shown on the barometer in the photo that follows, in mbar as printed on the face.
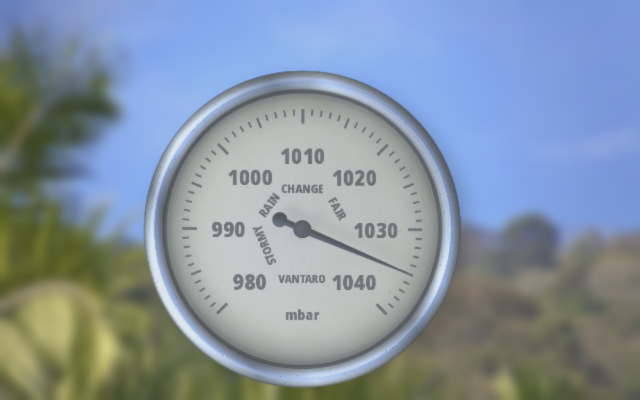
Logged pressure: 1035 mbar
